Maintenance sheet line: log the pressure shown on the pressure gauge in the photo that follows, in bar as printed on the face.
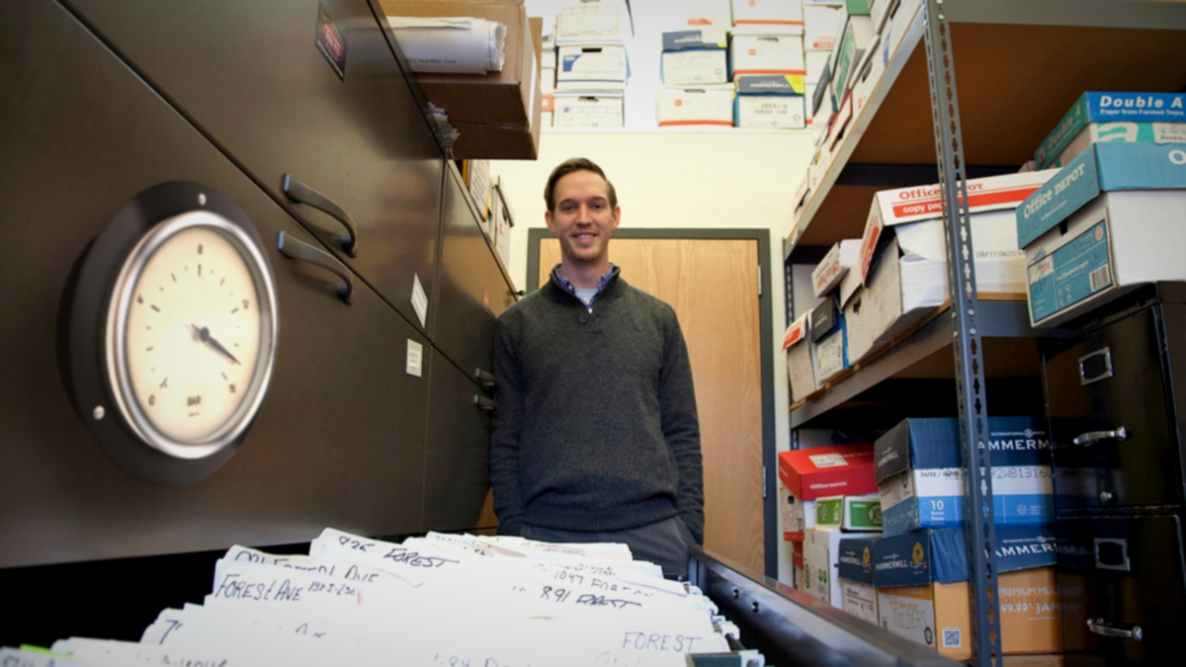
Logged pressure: 15 bar
